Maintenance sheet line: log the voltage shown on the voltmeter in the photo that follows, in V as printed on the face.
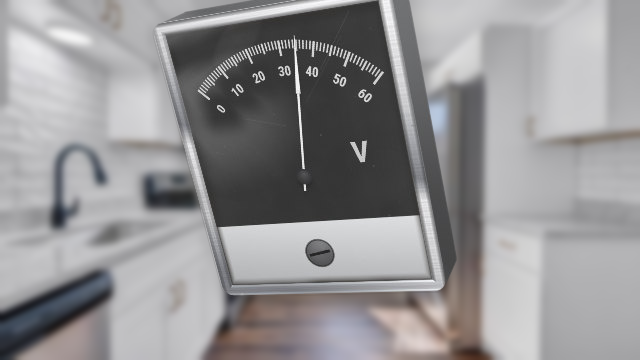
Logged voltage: 35 V
